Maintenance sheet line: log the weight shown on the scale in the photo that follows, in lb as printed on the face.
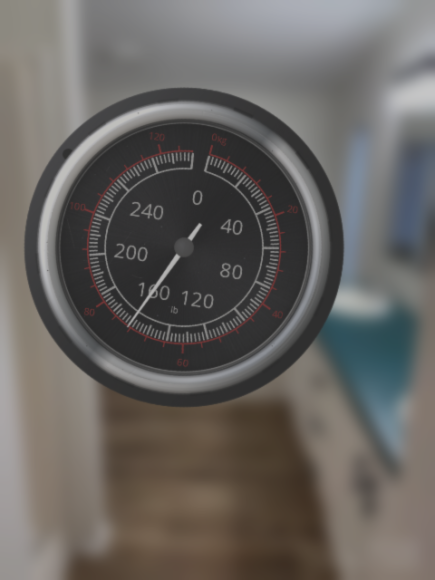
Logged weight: 160 lb
